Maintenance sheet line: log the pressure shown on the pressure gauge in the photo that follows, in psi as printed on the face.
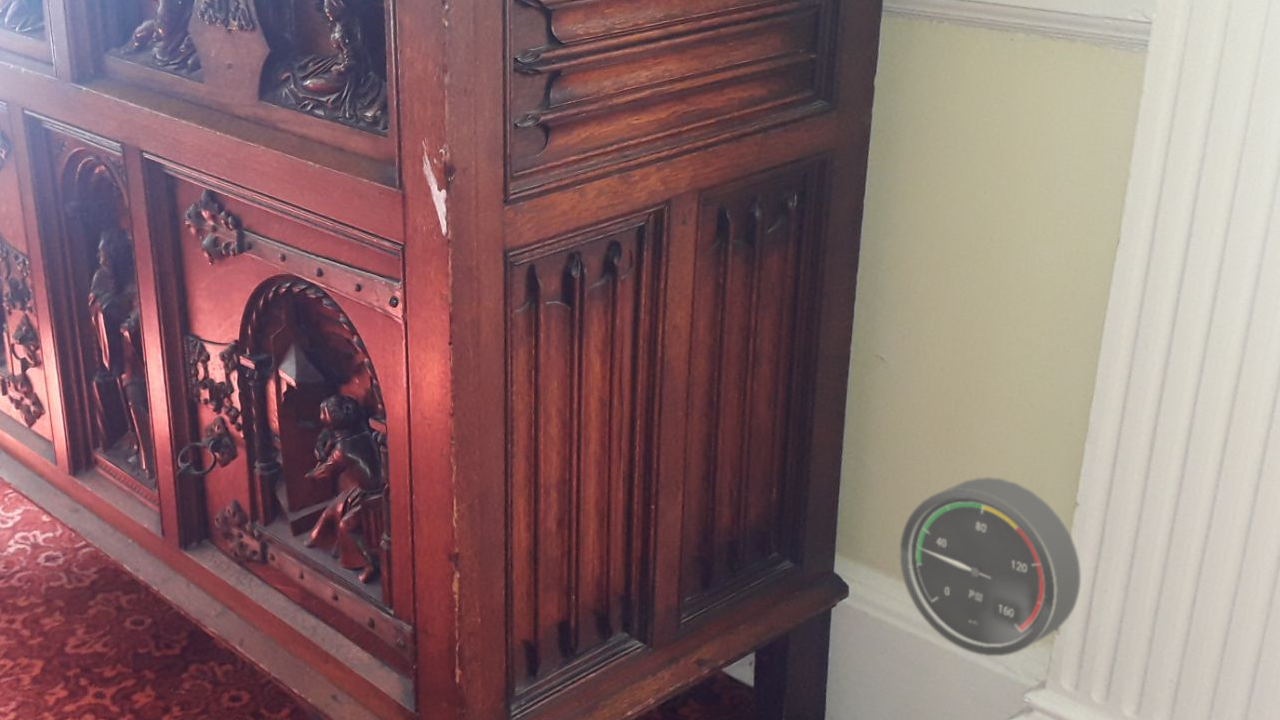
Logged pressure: 30 psi
